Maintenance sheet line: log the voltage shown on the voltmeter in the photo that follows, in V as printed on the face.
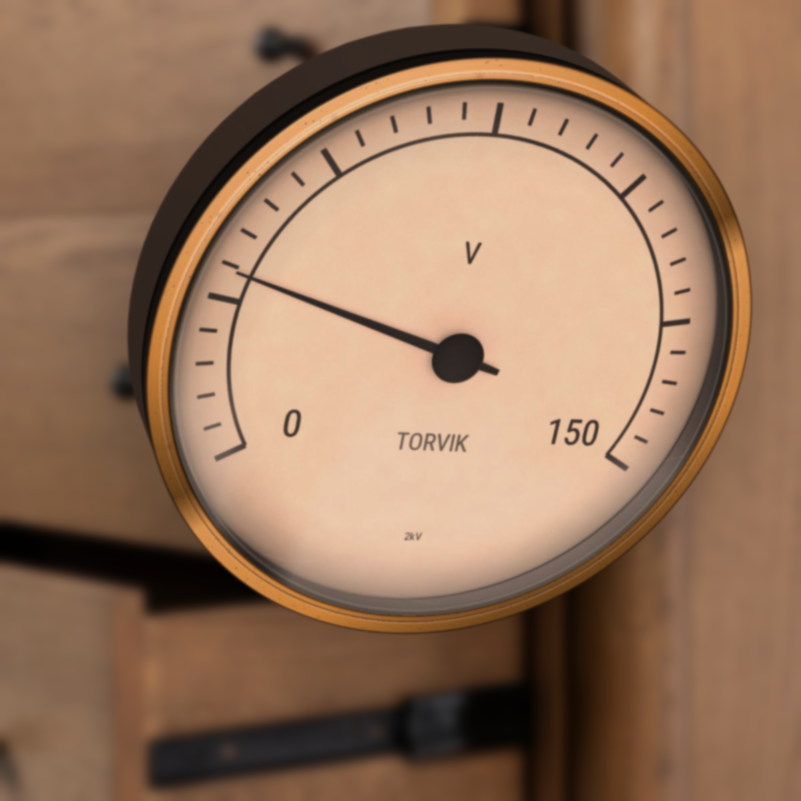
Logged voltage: 30 V
